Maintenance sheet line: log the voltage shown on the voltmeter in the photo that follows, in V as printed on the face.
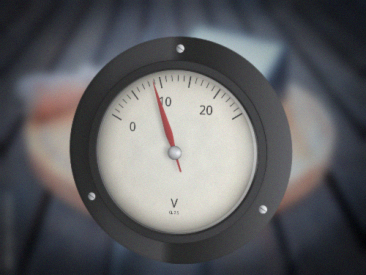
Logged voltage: 9 V
